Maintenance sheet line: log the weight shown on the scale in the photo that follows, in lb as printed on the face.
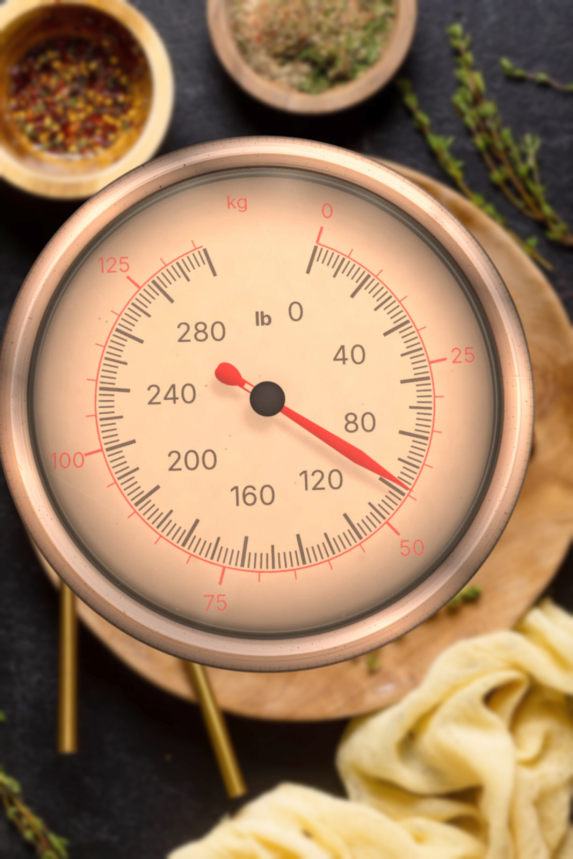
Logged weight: 98 lb
